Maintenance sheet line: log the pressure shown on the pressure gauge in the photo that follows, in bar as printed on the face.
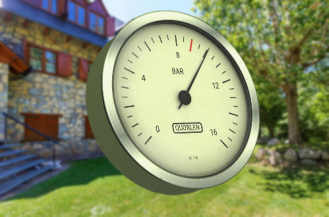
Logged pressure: 10 bar
